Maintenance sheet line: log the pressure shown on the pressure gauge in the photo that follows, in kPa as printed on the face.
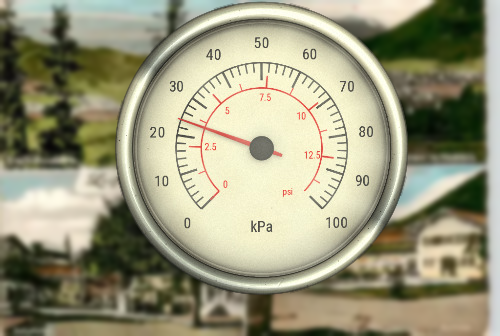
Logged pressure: 24 kPa
